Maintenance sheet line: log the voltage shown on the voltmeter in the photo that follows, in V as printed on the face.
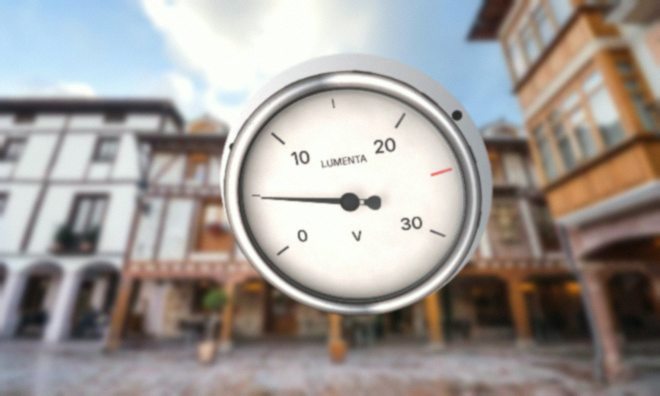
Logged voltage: 5 V
